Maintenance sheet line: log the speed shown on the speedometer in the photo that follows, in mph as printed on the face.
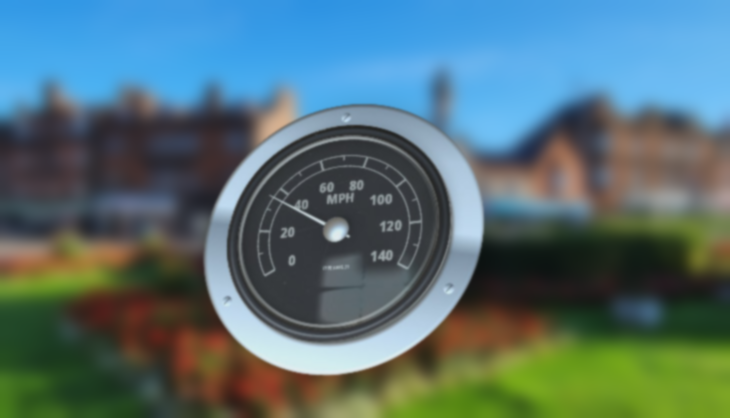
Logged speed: 35 mph
